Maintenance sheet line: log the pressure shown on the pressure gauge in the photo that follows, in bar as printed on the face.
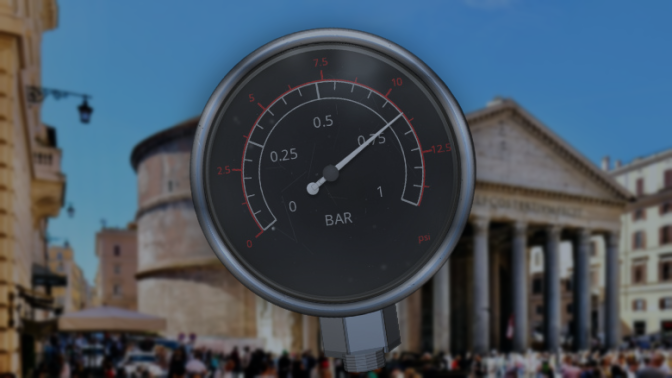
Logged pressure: 0.75 bar
